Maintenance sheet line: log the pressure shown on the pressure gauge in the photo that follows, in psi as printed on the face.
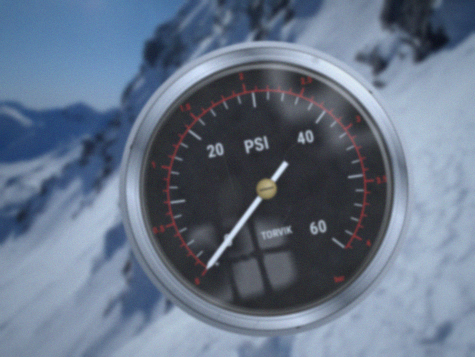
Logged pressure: 0 psi
